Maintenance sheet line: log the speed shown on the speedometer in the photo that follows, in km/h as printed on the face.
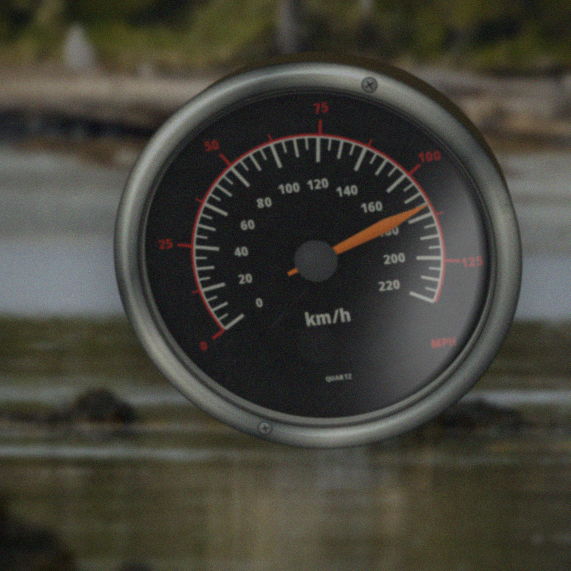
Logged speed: 175 km/h
